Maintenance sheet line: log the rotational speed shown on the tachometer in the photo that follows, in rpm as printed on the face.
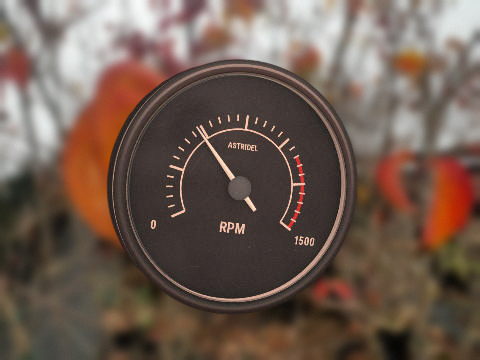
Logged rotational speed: 475 rpm
